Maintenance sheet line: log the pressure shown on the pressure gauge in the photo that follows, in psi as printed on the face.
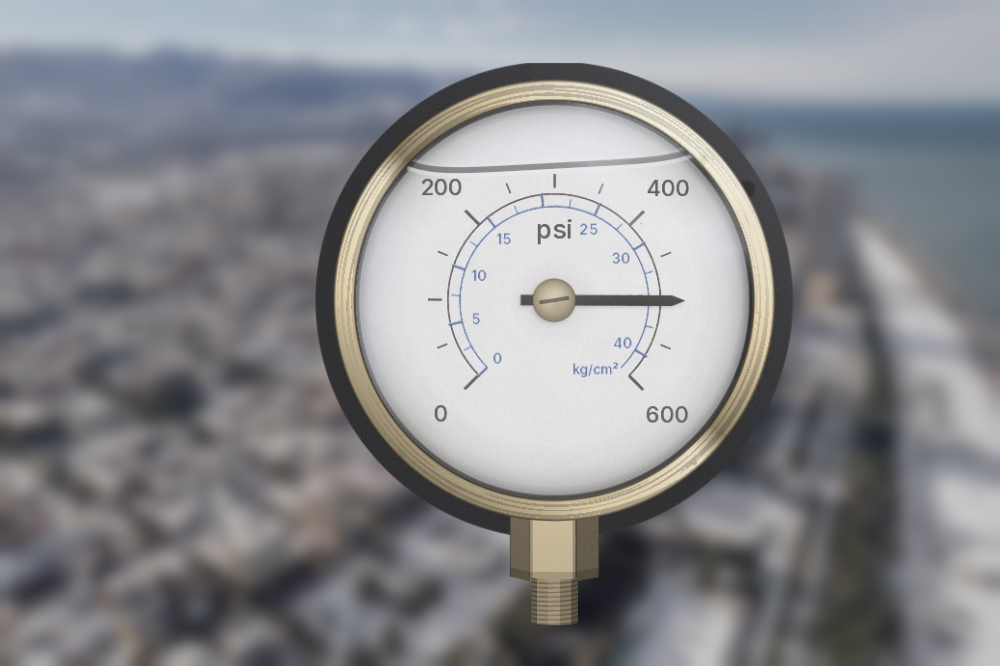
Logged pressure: 500 psi
